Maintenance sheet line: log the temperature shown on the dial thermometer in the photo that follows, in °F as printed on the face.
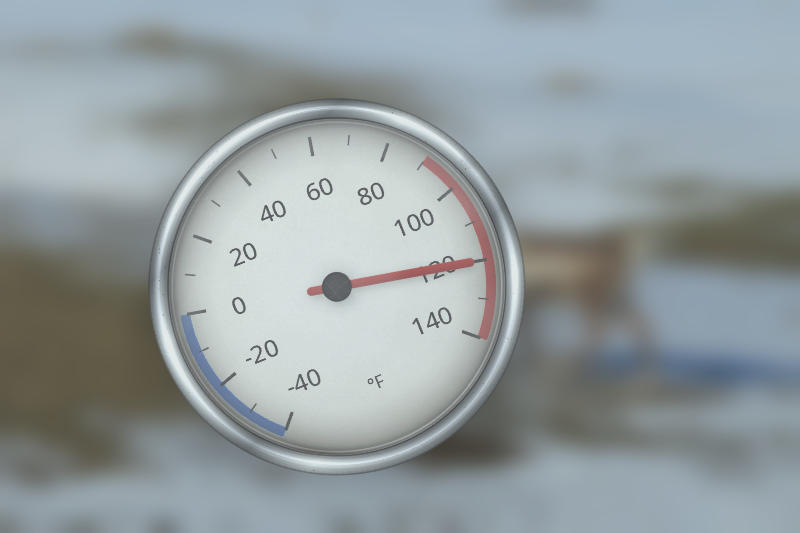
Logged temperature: 120 °F
